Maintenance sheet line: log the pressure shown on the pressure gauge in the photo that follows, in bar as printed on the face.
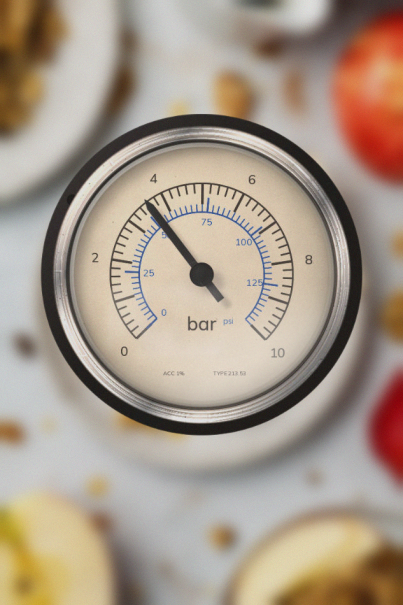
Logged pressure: 3.6 bar
